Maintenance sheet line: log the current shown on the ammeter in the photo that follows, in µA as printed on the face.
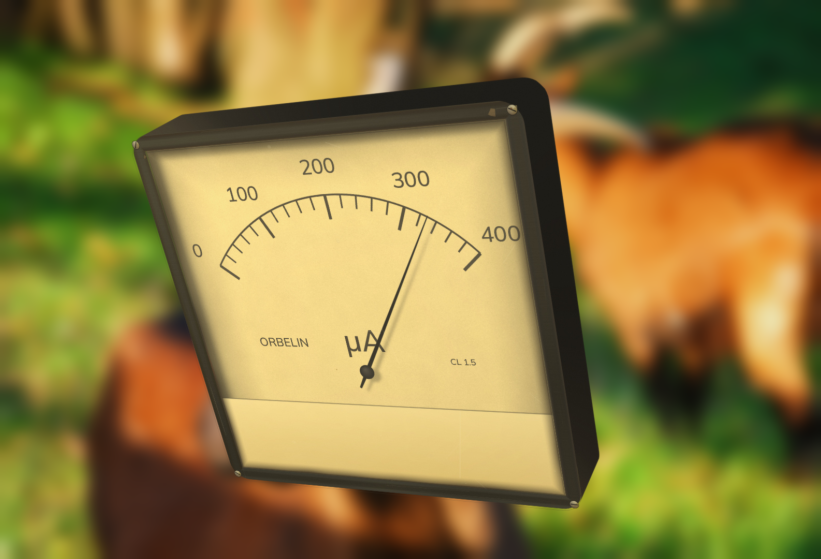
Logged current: 330 µA
